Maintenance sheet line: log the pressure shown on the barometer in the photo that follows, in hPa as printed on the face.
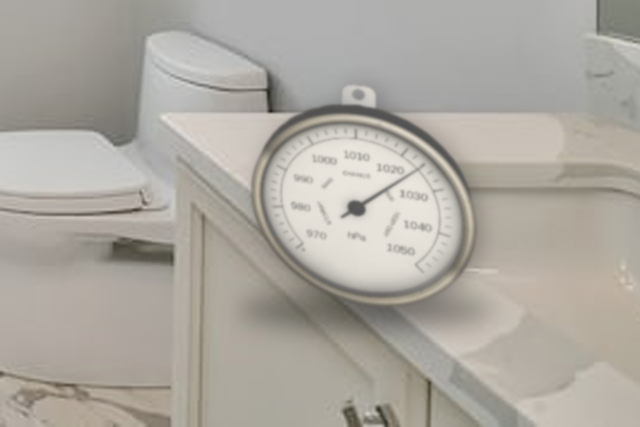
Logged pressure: 1024 hPa
